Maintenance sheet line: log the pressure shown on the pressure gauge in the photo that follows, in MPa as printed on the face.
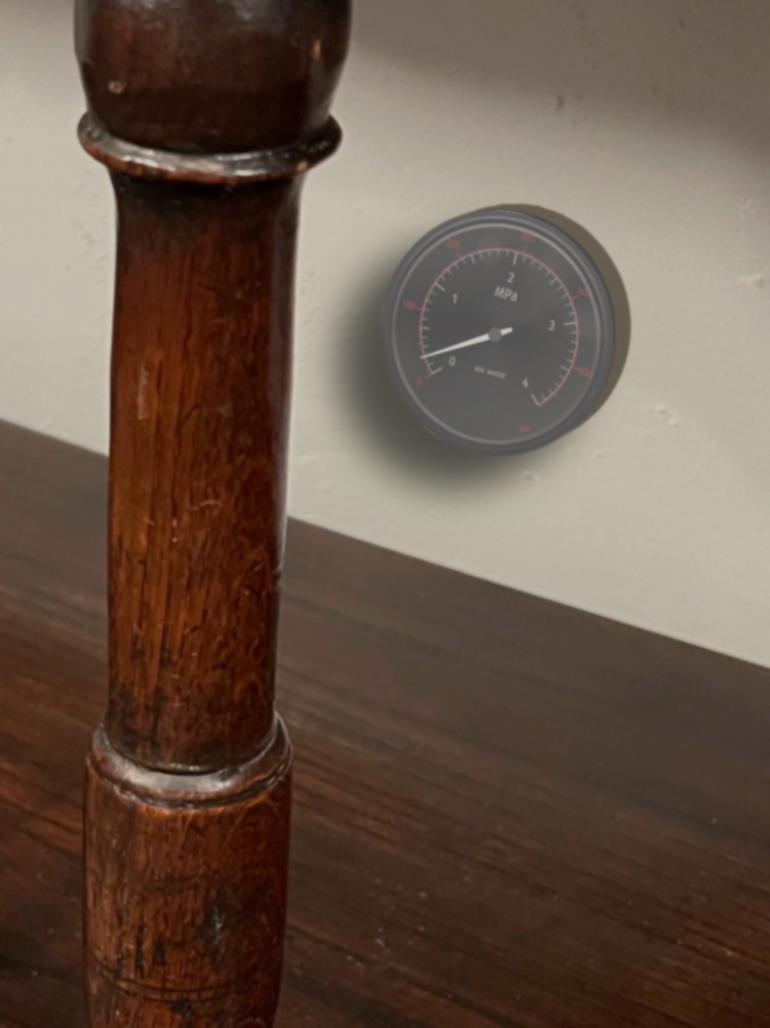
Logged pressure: 0.2 MPa
